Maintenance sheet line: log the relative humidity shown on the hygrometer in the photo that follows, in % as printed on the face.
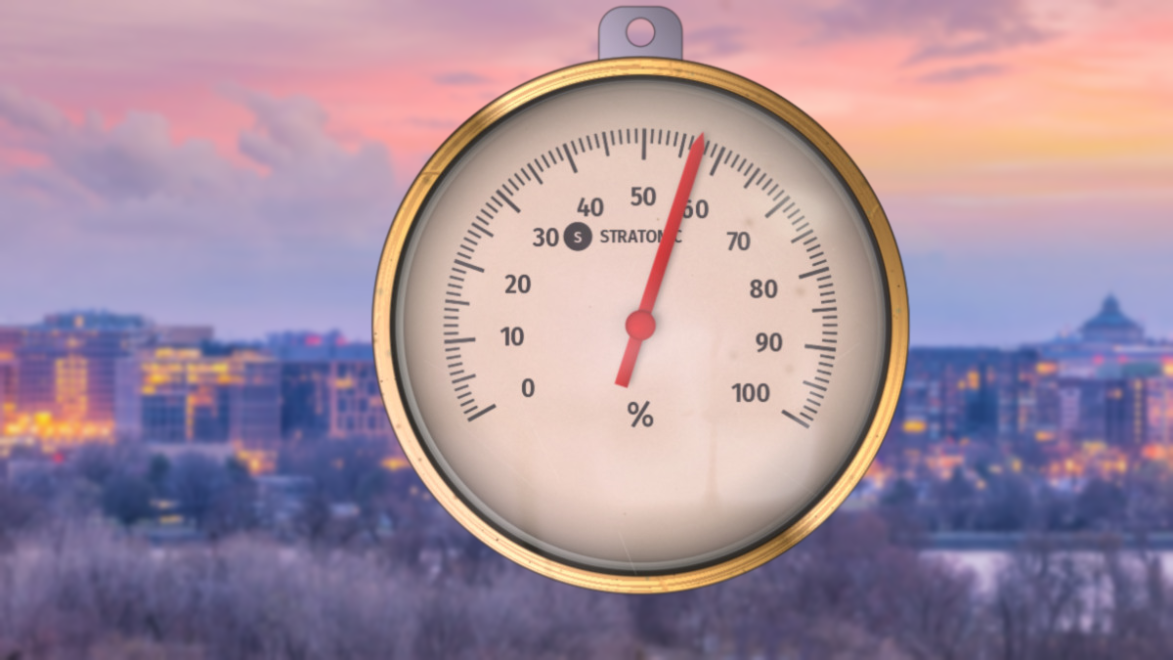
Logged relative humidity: 57 %
